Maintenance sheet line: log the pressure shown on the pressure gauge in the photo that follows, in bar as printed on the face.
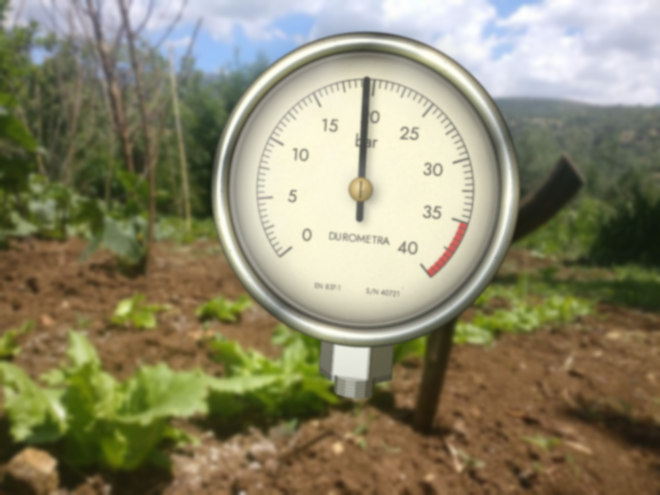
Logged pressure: 19.5 bar
